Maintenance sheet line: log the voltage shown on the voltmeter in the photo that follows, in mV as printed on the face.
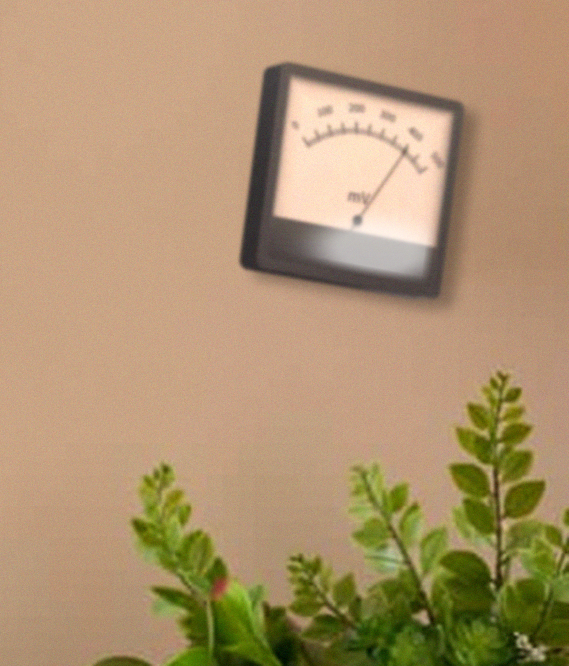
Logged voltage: 400 mV
